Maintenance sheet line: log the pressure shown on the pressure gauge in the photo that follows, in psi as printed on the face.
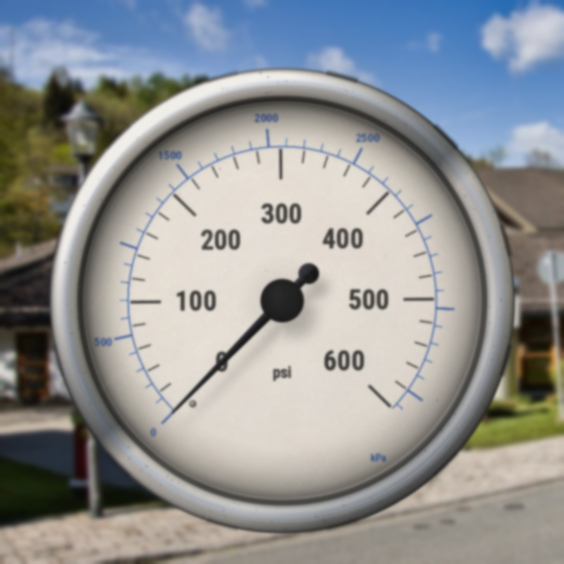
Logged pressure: 0 psi
